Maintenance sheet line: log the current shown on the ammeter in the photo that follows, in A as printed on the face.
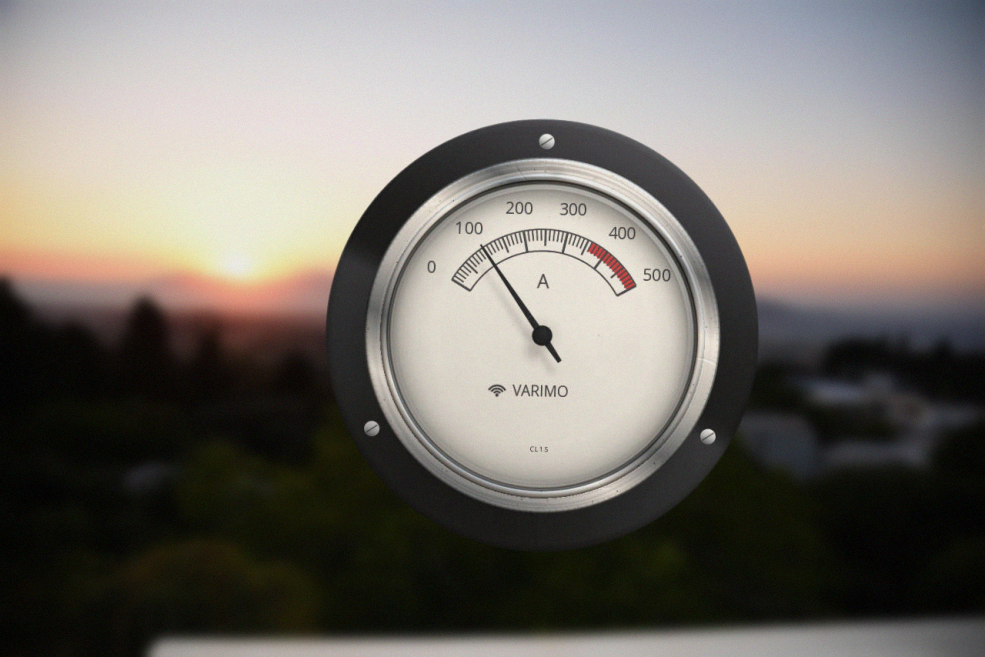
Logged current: 100 A
